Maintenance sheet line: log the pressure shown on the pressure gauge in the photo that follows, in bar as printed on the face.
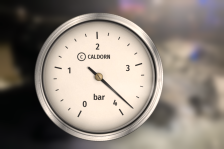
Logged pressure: 3.8 bar
